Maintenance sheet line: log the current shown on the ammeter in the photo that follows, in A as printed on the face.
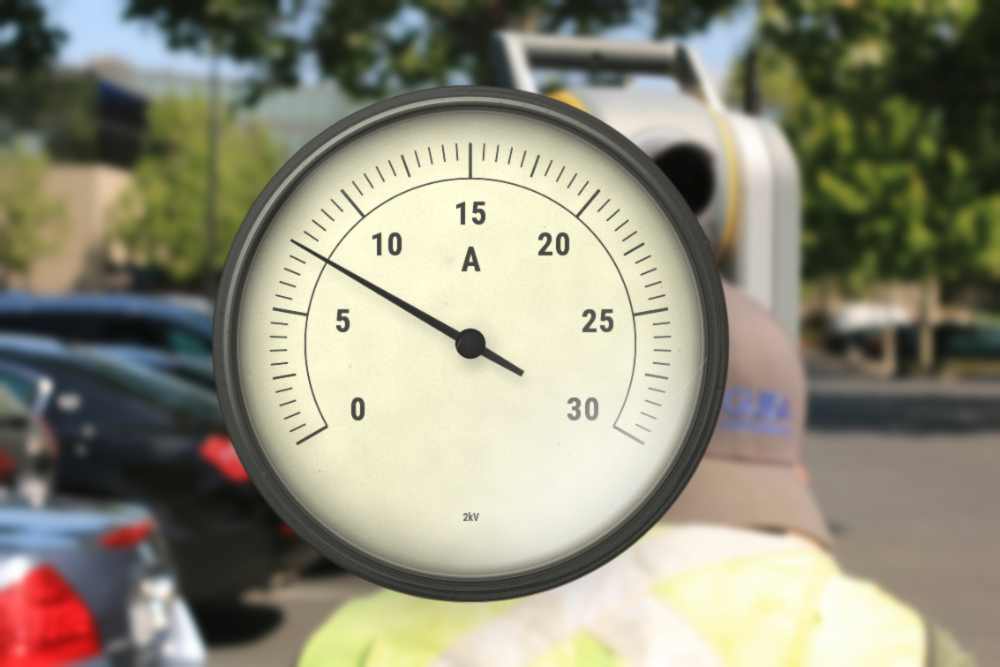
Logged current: 7.5 A
